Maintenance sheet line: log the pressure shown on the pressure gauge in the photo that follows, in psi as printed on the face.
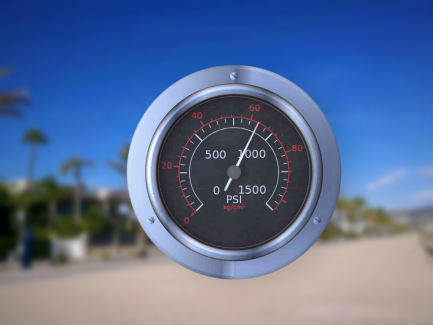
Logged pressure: 900 psi
